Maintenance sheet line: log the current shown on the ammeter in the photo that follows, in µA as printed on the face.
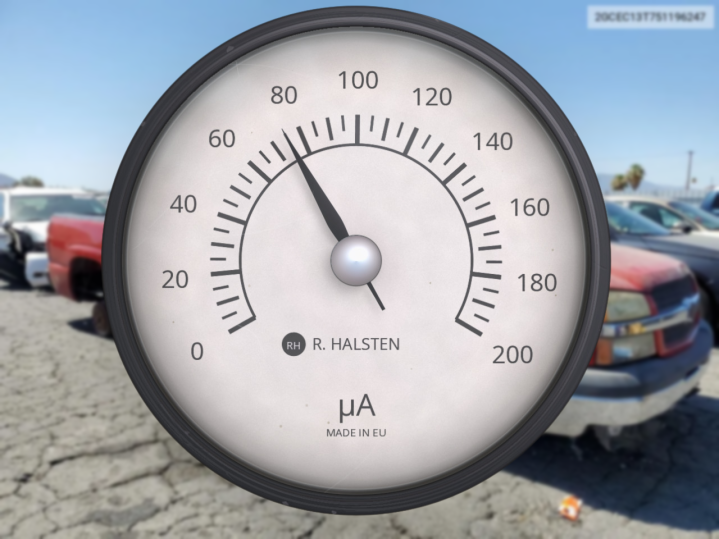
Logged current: 75 µA
